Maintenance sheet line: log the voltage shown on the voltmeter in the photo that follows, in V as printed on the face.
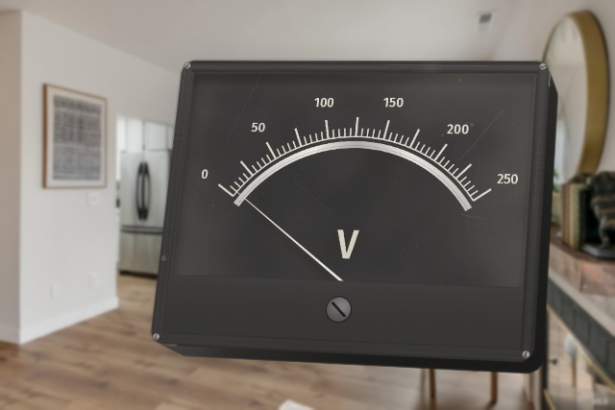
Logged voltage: 5 V
